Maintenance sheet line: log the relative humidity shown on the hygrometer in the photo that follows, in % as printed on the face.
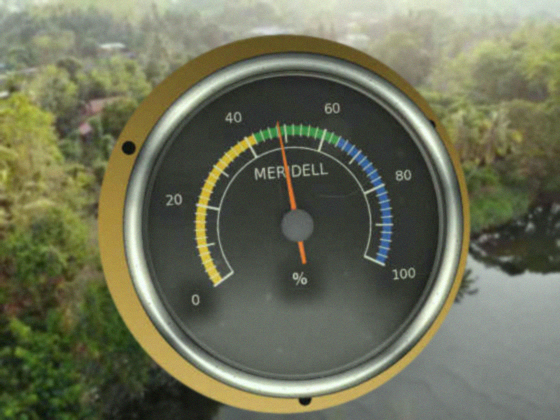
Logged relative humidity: 48 %
